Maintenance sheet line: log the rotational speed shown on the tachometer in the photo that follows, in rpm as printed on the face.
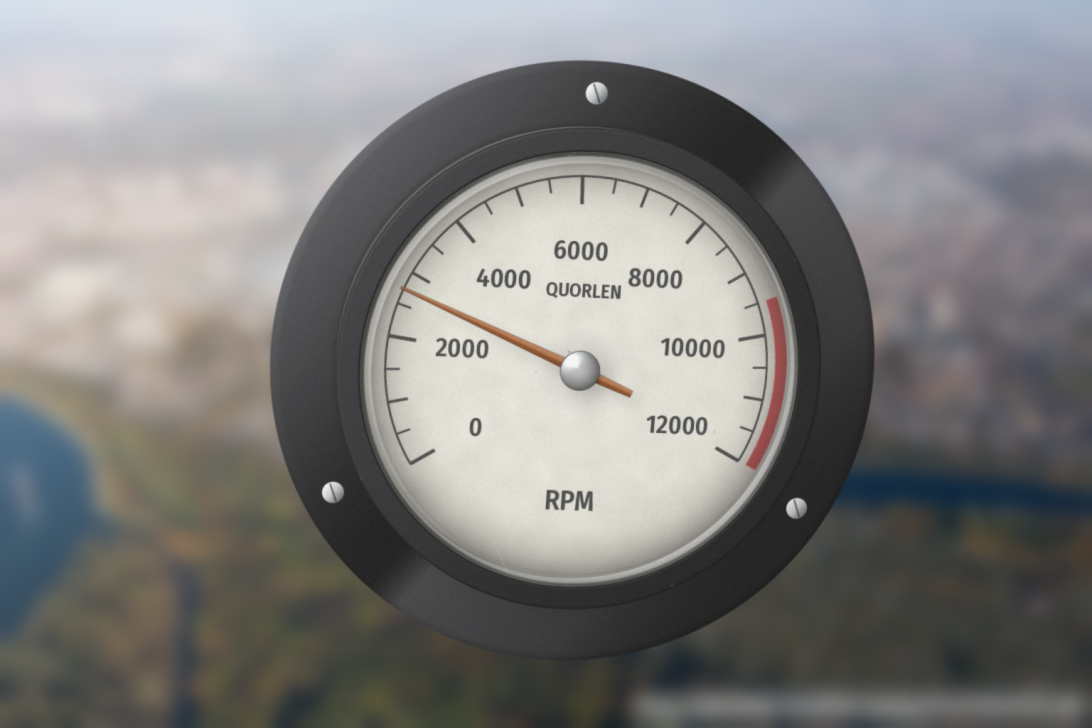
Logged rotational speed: 2750 rpm
